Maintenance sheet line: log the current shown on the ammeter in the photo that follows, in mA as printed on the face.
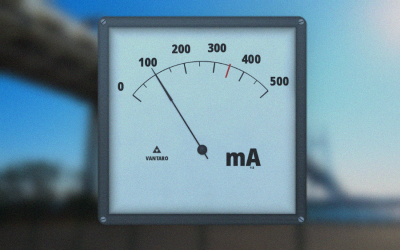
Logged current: 100 mA
